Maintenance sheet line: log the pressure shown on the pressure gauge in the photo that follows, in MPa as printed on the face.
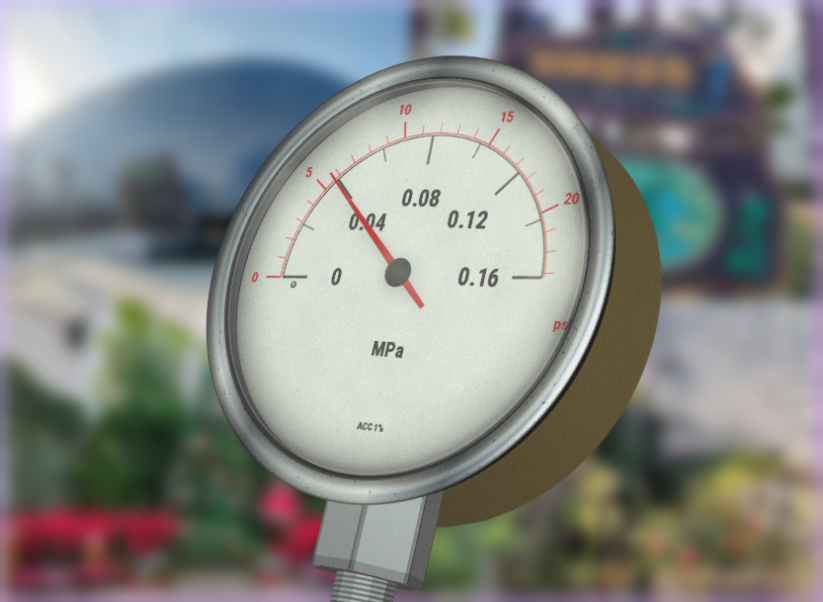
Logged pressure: 0.04 MPa
